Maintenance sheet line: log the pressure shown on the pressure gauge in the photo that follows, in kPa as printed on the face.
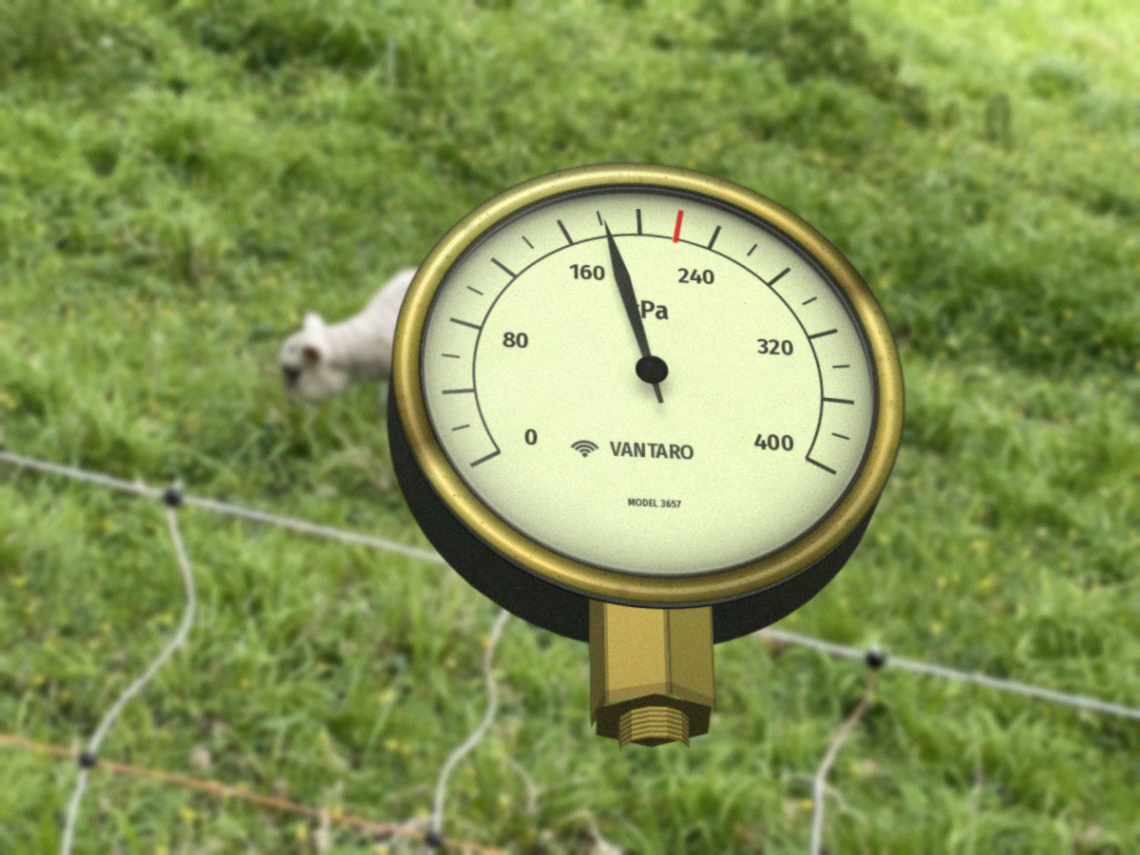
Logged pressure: 180 kPa
